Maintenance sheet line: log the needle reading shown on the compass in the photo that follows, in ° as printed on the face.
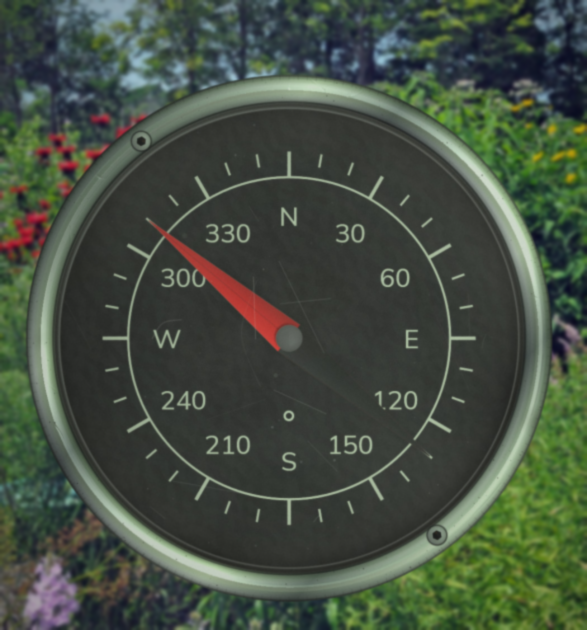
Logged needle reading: 310 °
